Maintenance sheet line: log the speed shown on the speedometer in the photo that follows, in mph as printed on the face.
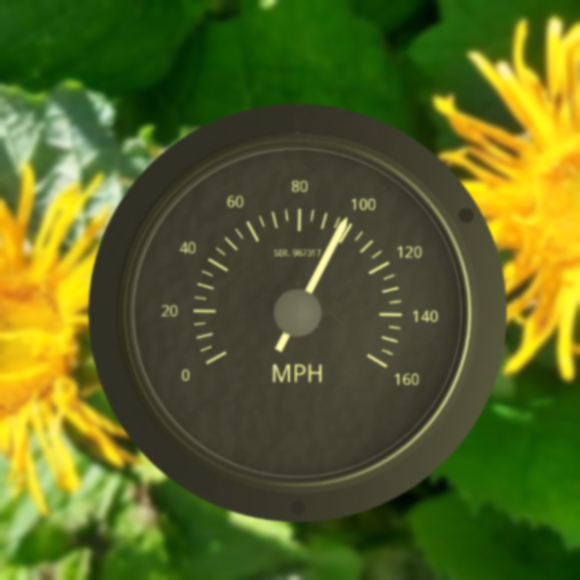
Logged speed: 97.5 mph
